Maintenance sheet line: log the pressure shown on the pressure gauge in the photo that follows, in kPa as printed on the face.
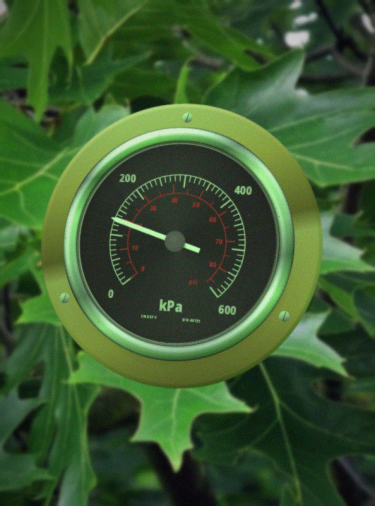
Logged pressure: 130 kPa
